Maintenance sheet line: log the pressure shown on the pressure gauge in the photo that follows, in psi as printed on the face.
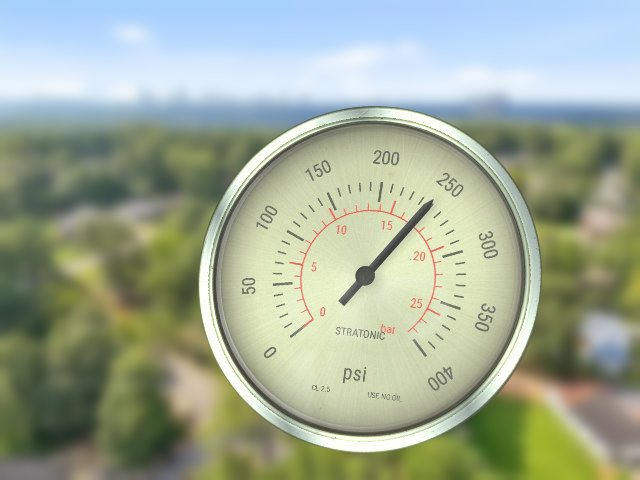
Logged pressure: 250 psi
